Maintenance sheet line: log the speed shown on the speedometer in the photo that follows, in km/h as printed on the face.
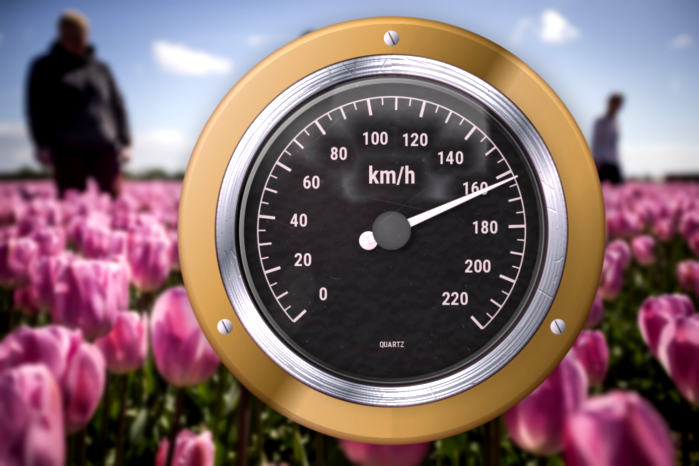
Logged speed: 162.5 km/h
